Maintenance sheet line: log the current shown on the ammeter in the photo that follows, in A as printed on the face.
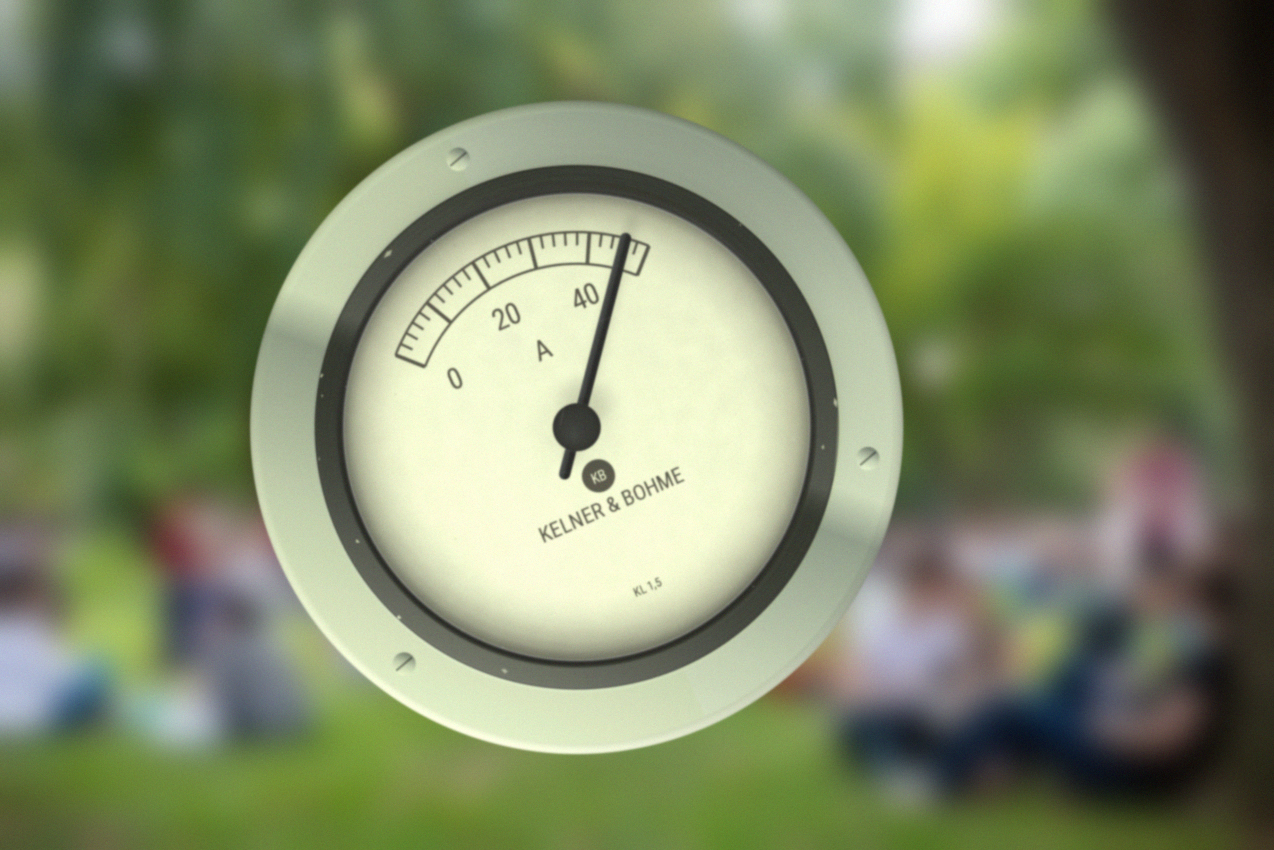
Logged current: 46 A
